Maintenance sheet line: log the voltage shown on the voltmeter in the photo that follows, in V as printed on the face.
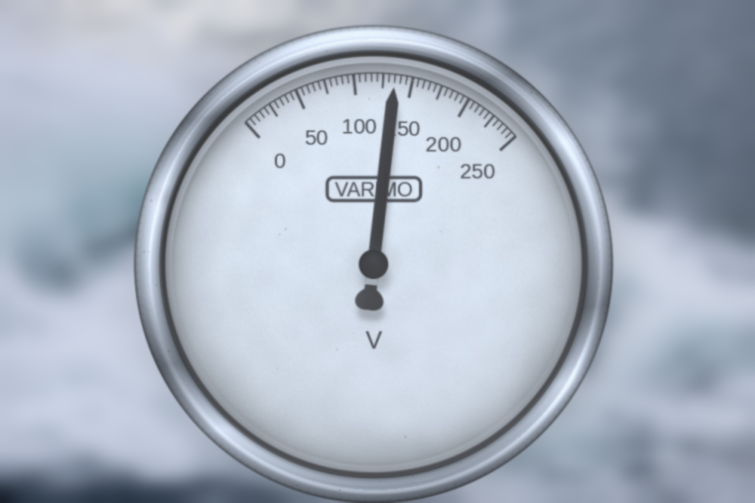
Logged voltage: 135 V
